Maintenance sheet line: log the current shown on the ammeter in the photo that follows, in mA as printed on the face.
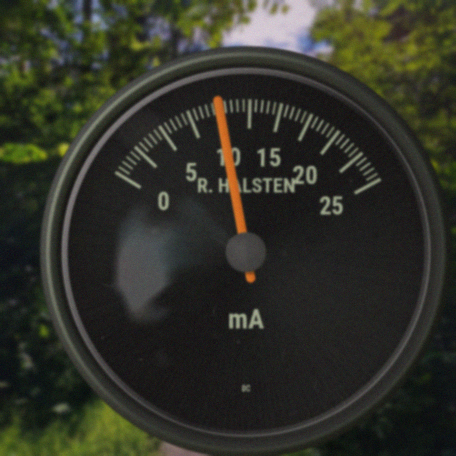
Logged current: 10 mA
